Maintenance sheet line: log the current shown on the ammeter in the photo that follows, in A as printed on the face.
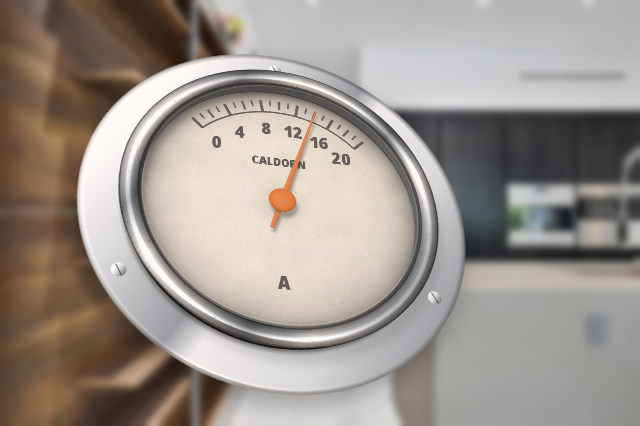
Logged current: 14 A
